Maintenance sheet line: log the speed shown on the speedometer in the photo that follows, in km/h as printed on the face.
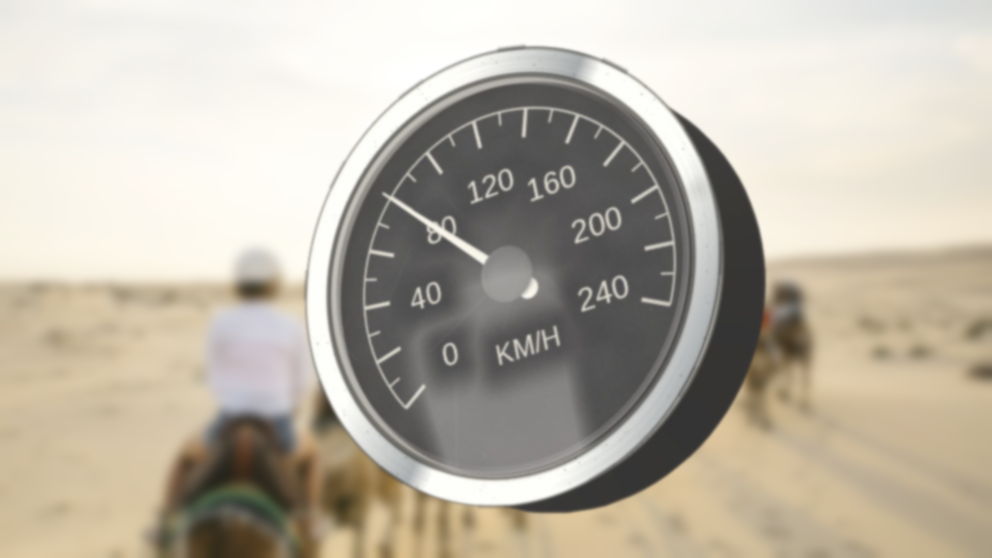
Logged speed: 80 km/h
